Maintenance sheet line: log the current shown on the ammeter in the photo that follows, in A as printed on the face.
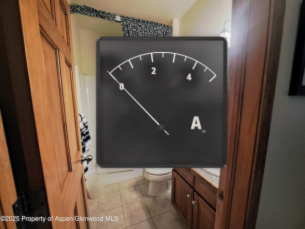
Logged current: 0 A
